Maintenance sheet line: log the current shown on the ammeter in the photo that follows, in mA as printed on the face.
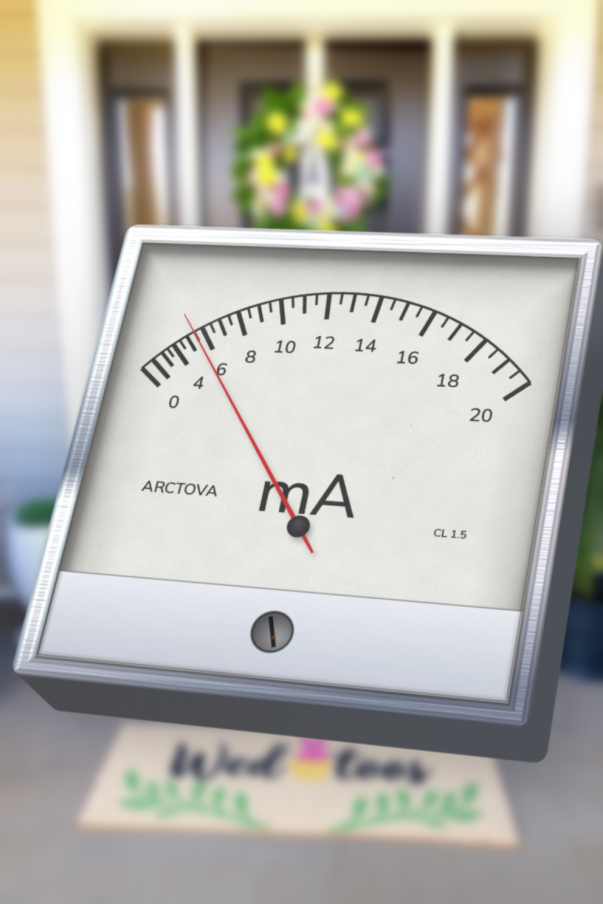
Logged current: 5.5 mA
